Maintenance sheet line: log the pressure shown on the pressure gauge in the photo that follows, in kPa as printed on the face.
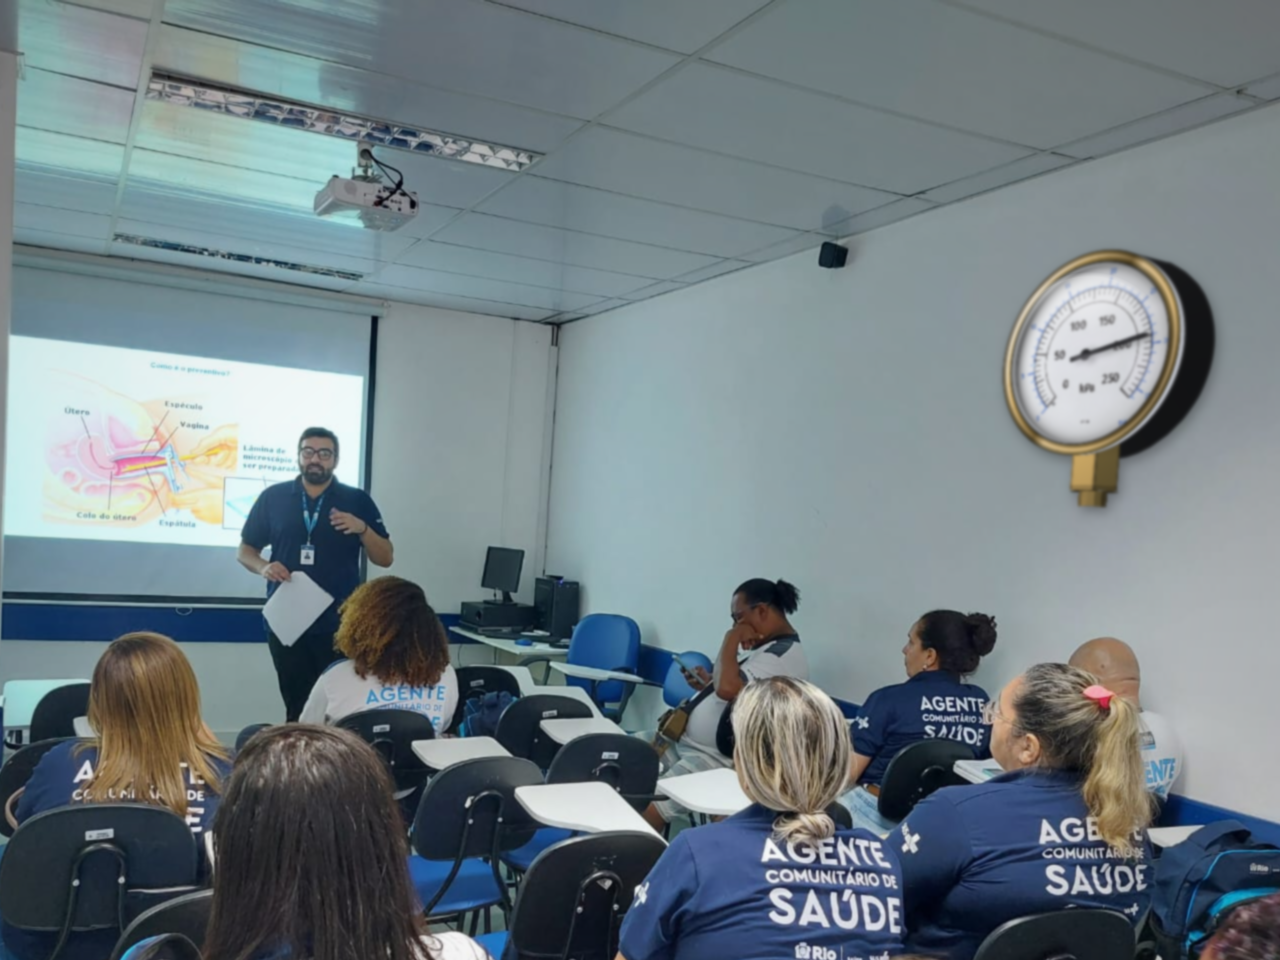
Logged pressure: 200 kPa
